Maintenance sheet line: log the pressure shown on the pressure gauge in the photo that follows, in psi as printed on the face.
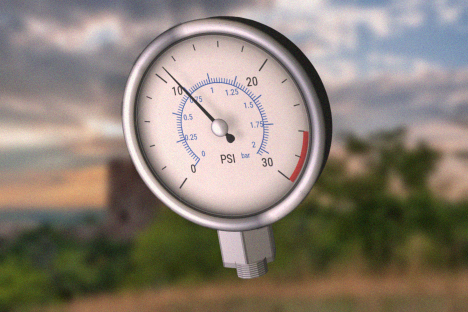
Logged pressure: 11 psi
